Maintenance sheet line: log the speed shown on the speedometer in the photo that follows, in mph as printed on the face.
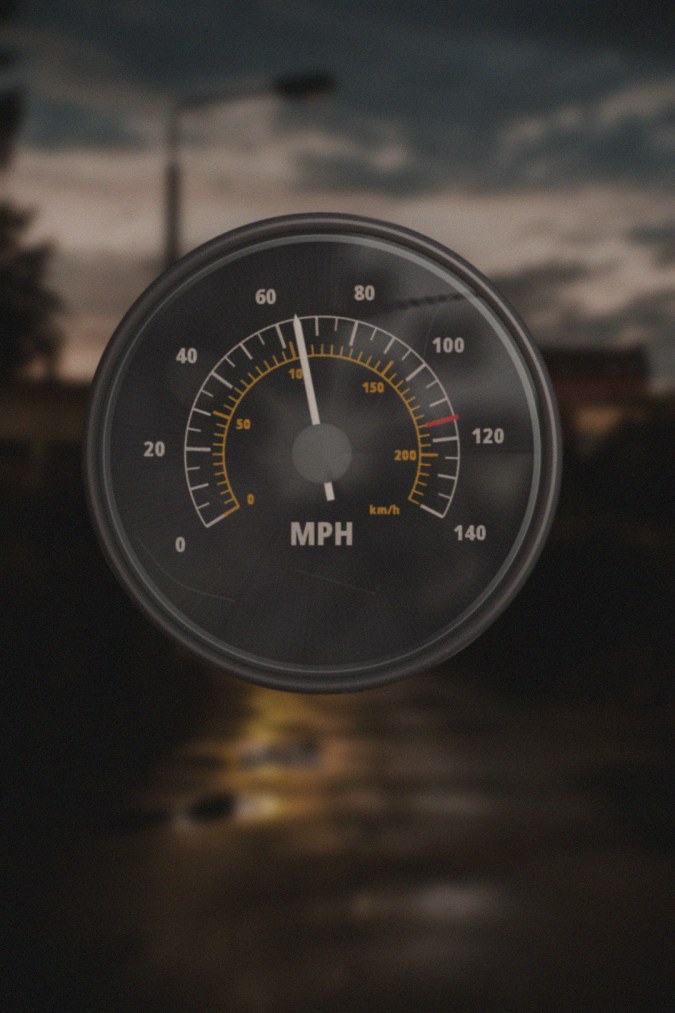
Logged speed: 65 mph
